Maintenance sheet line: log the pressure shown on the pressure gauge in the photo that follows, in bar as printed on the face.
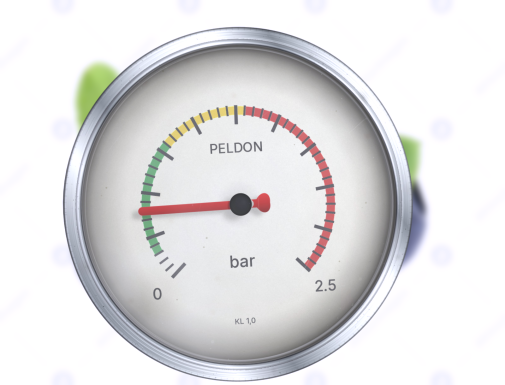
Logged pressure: 0.4 bar
